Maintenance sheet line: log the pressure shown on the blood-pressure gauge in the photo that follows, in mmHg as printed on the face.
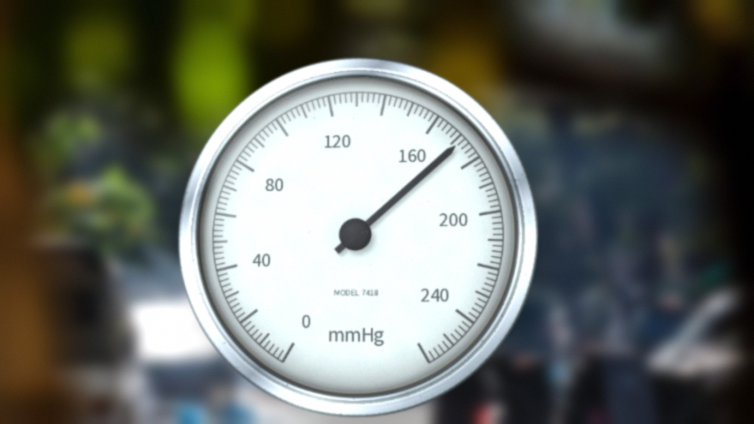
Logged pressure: 172 mmHg
